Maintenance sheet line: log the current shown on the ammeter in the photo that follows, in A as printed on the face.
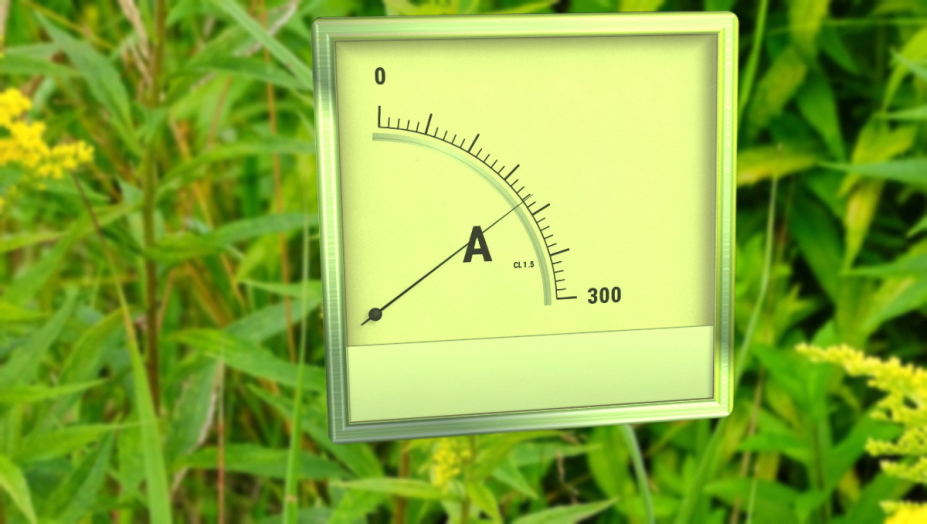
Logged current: 180 A
